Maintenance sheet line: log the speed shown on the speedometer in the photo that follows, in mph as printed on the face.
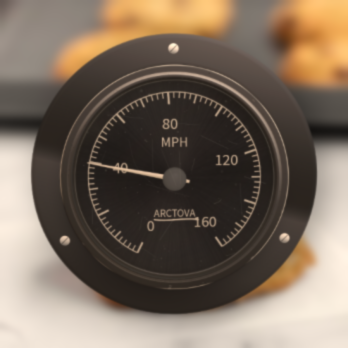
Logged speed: 40 mph
